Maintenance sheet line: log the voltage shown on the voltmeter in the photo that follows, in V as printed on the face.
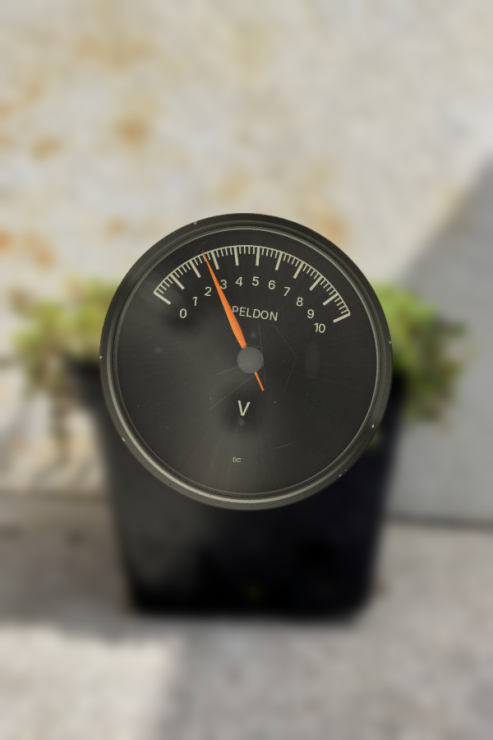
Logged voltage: 2.6 V
